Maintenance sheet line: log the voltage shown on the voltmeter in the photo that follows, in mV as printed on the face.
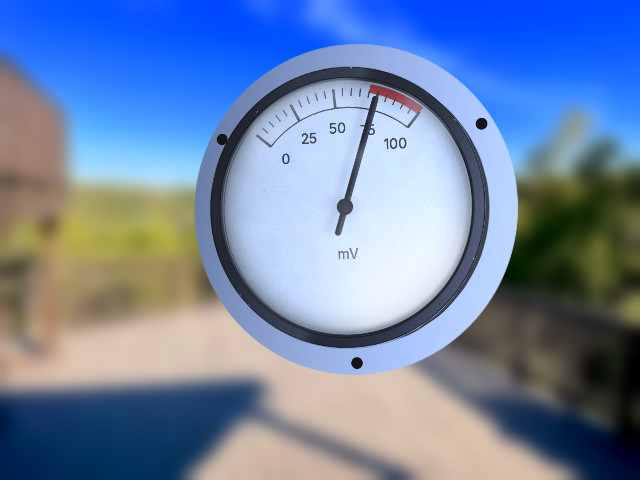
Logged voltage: 75 mV
